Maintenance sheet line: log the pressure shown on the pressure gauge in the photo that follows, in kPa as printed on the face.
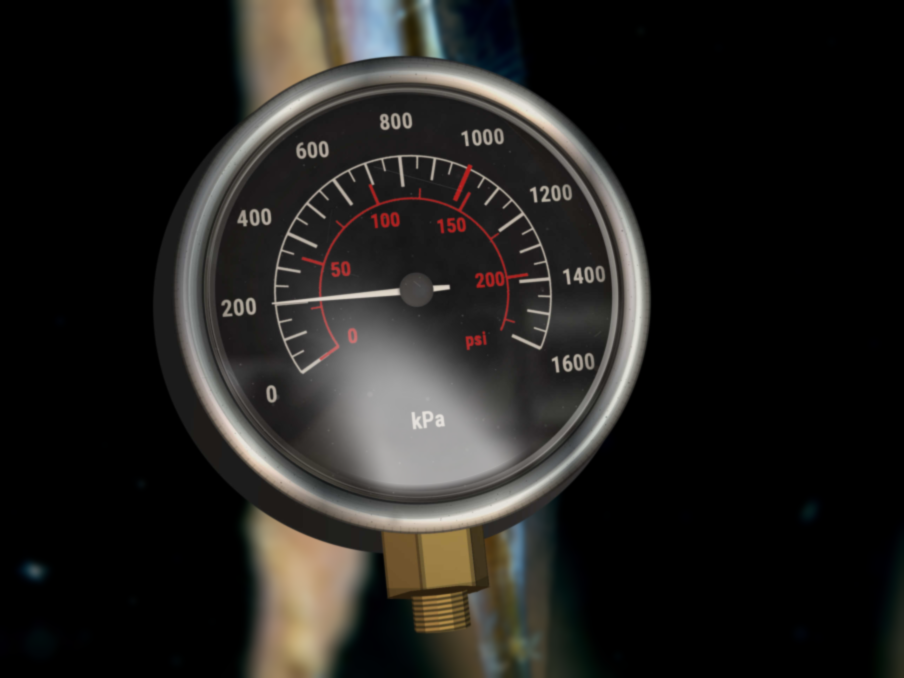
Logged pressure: 200 kPa
